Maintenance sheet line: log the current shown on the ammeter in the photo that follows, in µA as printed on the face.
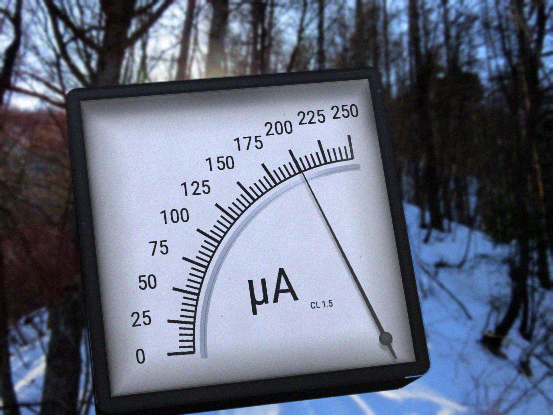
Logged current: 200 µA
